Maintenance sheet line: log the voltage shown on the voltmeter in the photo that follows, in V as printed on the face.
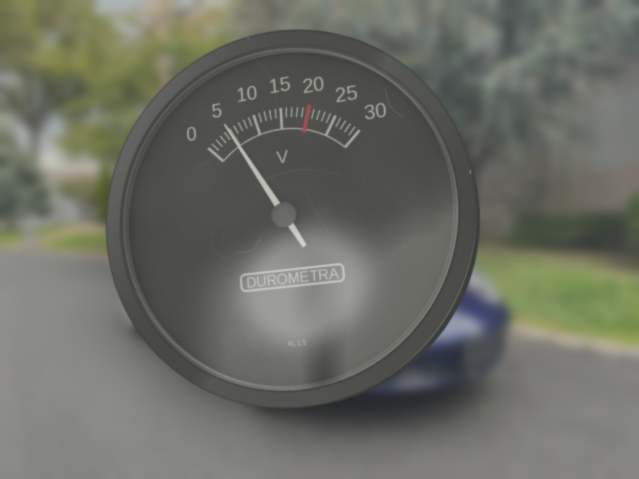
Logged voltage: 5 V
